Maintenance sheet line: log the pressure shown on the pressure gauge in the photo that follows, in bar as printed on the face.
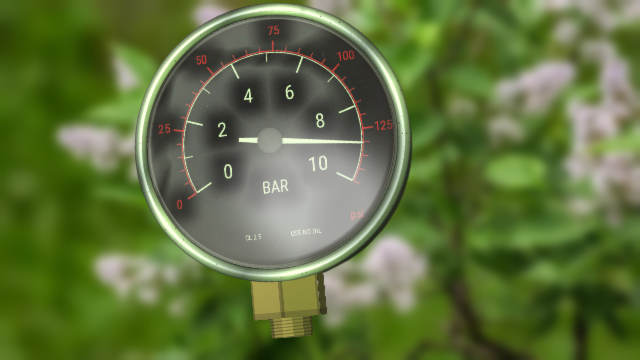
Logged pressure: 9 bar
